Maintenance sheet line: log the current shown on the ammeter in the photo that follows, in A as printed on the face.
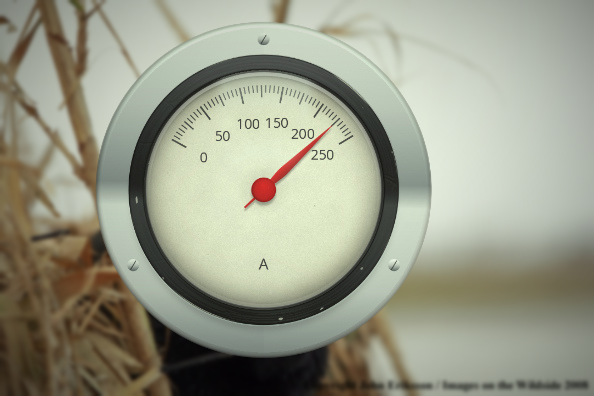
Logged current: 225 A
